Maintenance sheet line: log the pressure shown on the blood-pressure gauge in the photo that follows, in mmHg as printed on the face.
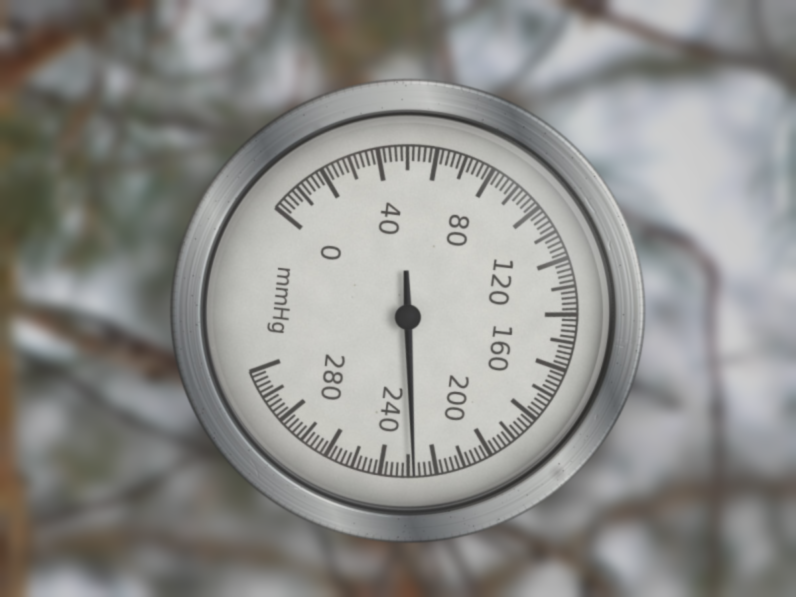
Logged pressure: 228 mmHg
